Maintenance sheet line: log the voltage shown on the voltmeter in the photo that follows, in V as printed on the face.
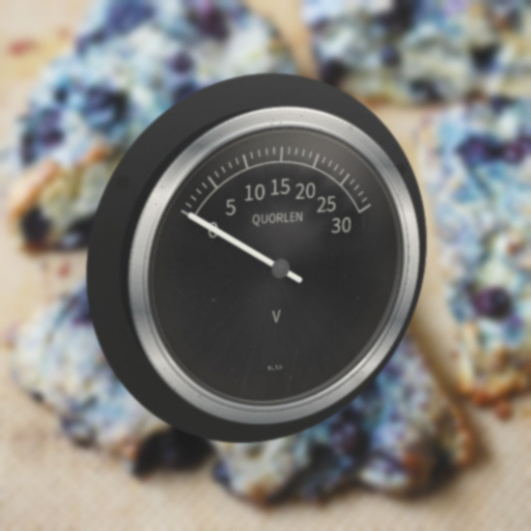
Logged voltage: 0 V
